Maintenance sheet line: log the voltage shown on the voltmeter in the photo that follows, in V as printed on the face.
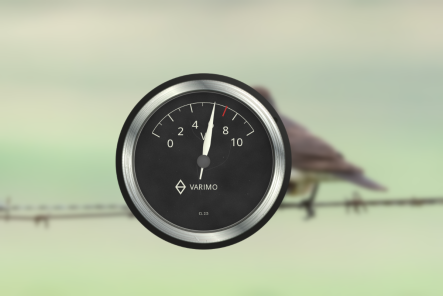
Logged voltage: 6 V
